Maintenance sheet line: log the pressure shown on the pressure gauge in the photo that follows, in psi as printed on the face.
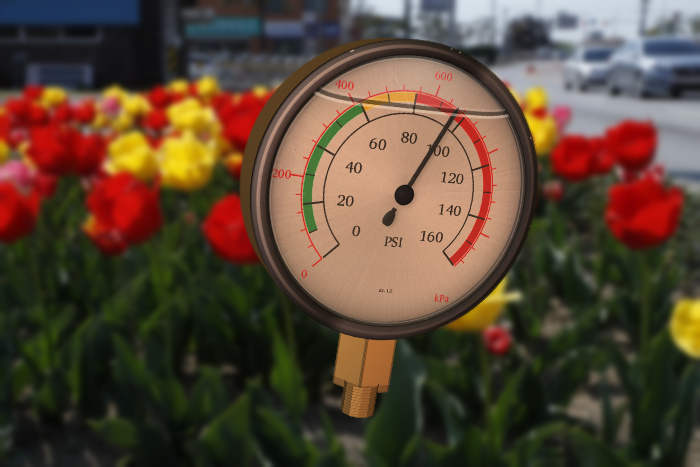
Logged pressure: 95 psi
